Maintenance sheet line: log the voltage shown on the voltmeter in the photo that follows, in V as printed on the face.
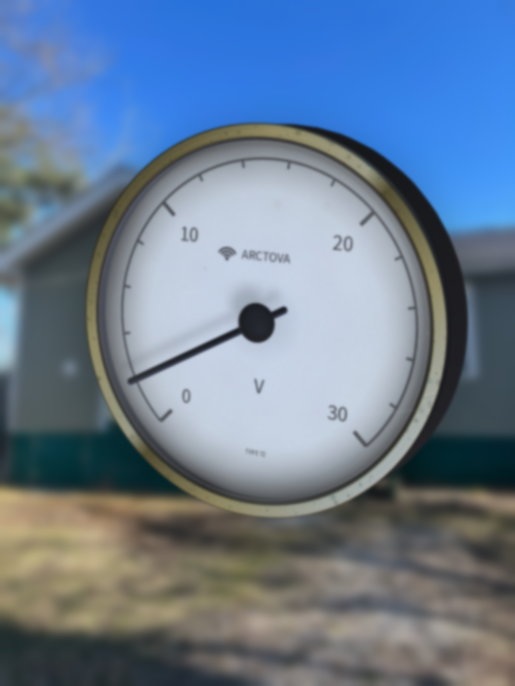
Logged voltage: 2 V
